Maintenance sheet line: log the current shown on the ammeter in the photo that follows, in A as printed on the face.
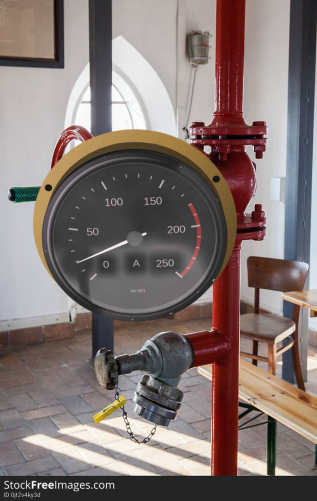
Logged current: 20 A
